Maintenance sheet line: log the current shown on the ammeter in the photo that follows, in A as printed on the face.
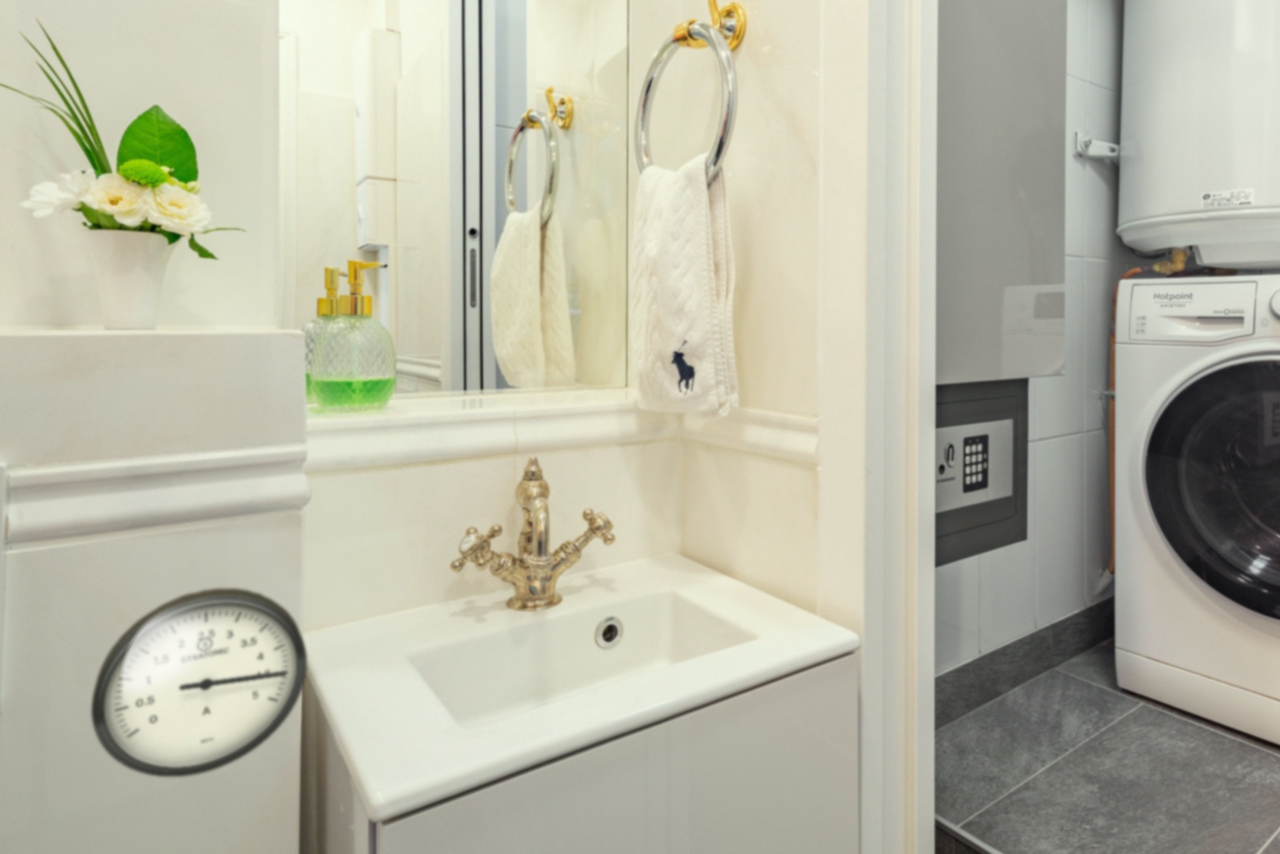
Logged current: 4.5 A
